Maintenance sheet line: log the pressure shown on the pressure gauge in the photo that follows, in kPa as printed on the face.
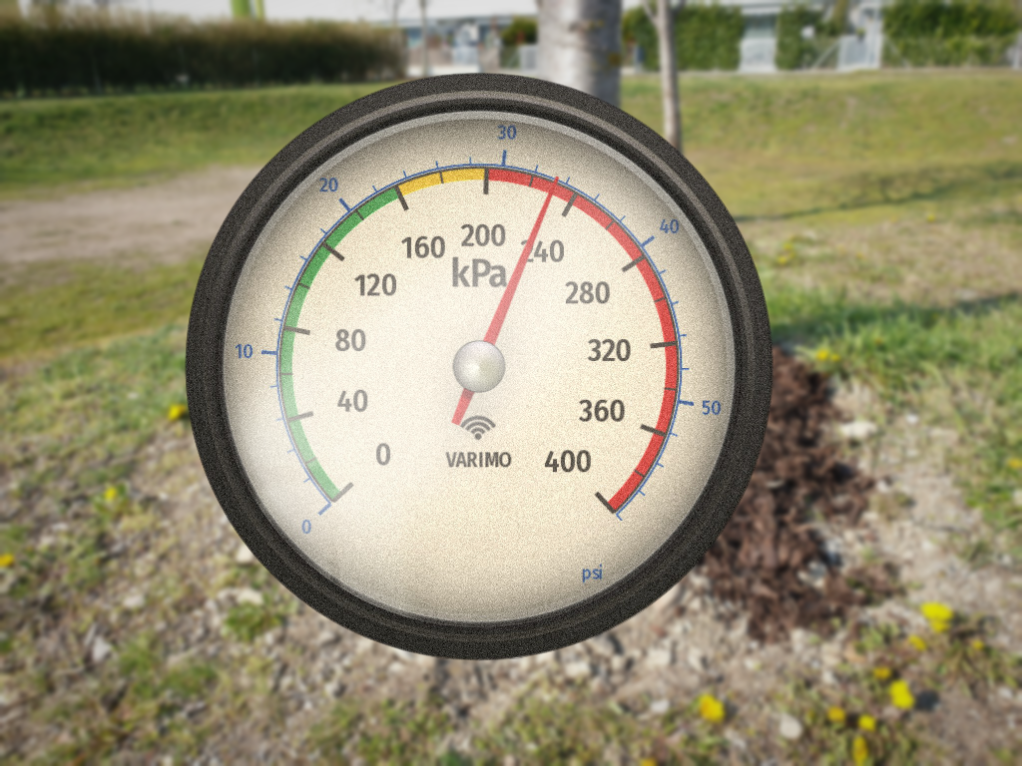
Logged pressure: 230 kPa
